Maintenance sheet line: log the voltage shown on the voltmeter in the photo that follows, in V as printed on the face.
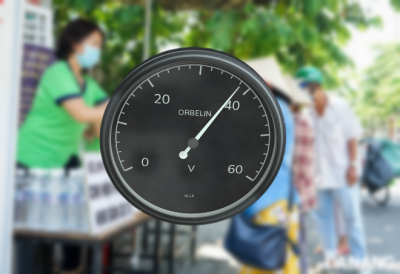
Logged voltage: 38 V
